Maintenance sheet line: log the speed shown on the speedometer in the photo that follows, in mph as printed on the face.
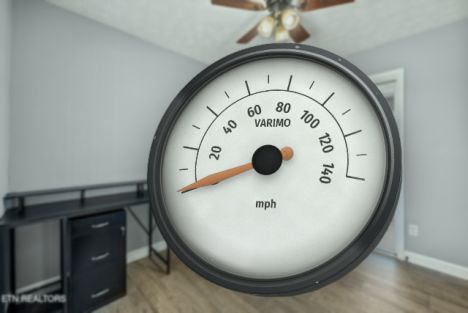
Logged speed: 0 mph
